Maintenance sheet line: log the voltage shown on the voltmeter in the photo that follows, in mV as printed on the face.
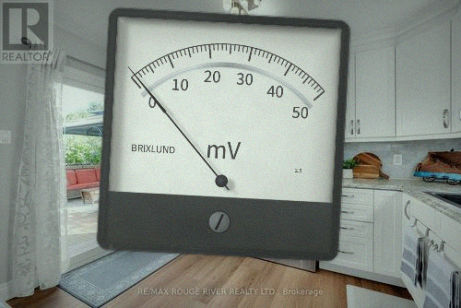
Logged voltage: 1 mV
